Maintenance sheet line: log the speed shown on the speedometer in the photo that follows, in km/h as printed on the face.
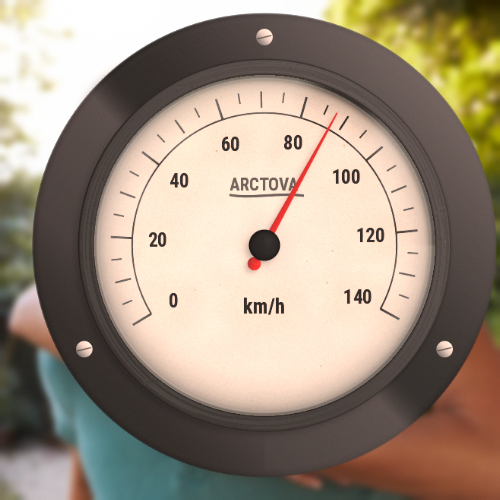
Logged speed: 87.5 km/h
